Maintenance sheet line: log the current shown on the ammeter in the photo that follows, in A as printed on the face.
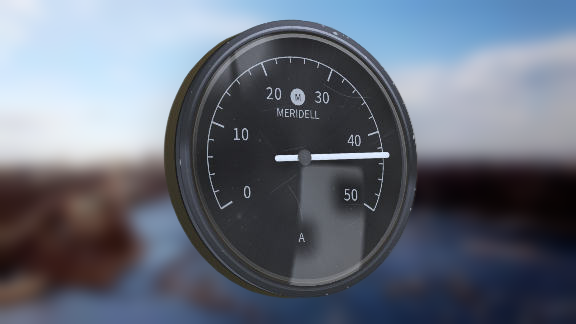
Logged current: 43 A
